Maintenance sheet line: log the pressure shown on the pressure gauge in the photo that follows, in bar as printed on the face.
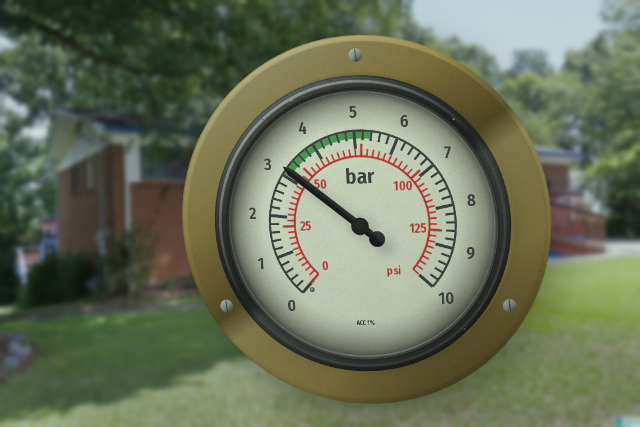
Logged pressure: 3.2 bar
